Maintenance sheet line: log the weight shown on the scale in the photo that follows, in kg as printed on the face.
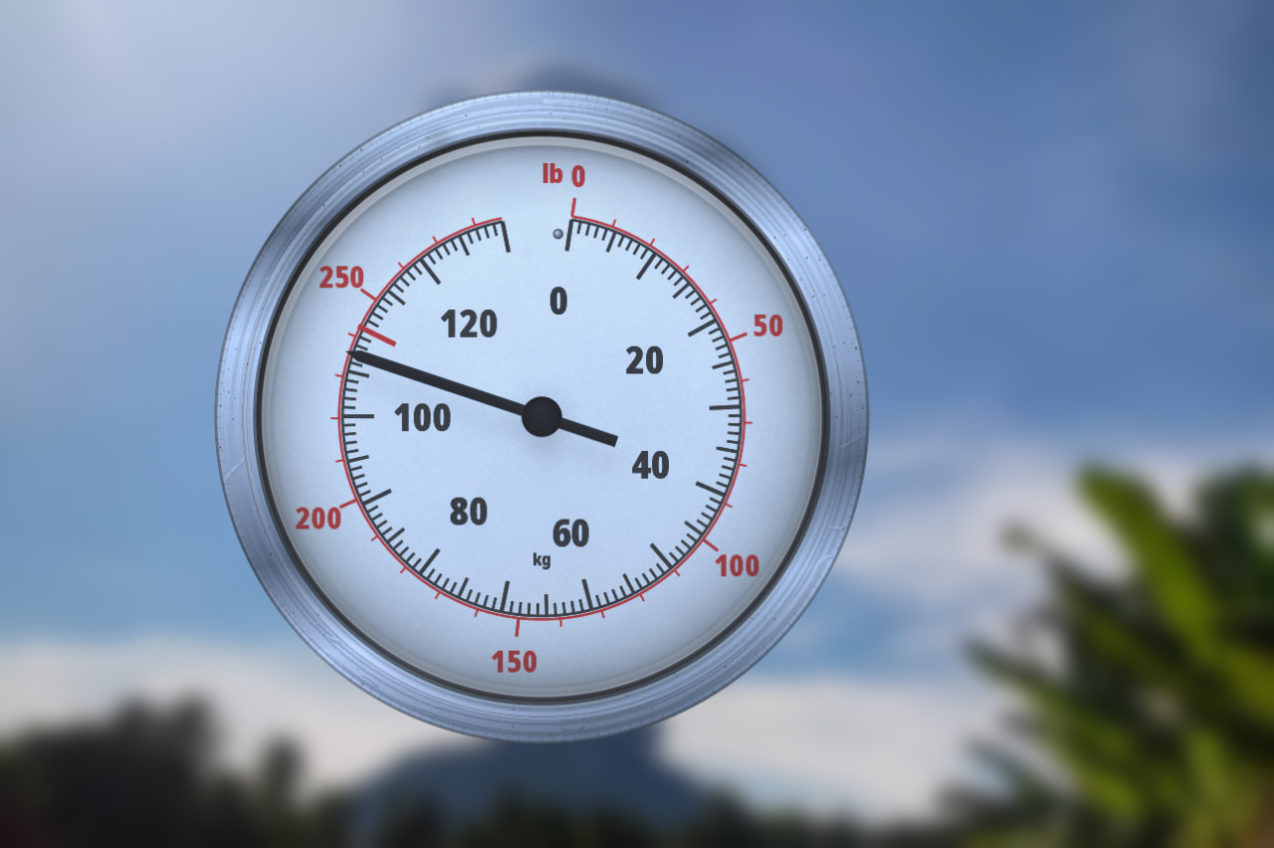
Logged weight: 107 kg
